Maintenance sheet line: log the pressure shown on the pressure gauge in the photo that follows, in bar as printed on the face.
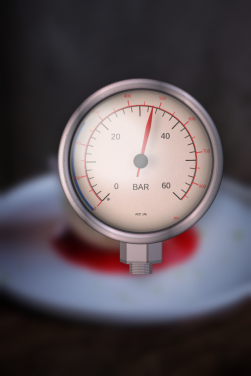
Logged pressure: 33 bar
